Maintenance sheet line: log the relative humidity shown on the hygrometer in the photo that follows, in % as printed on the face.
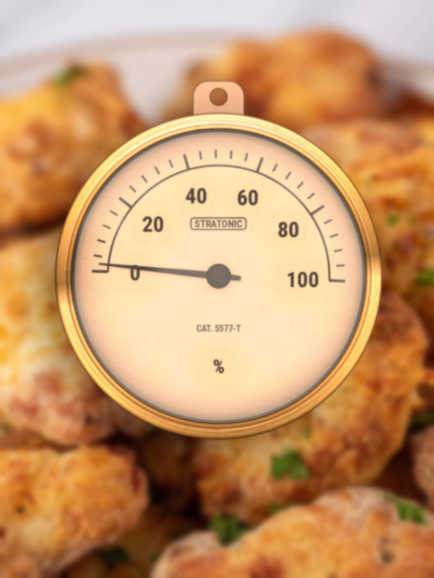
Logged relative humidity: 2 %
